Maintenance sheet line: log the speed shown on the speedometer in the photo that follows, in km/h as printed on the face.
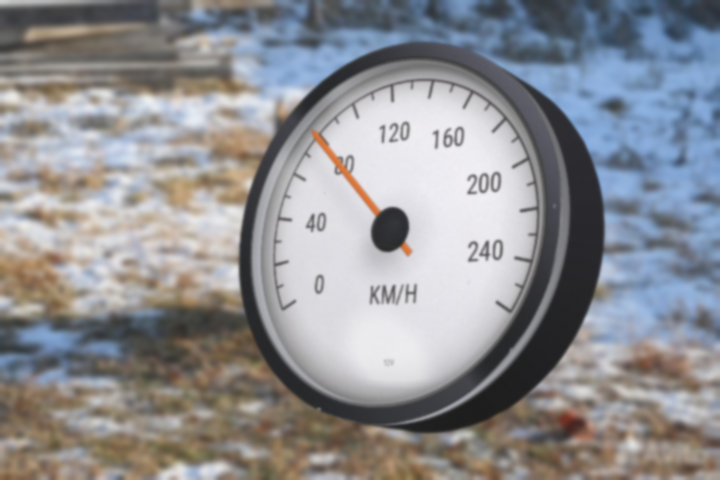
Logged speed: 80 km/h
